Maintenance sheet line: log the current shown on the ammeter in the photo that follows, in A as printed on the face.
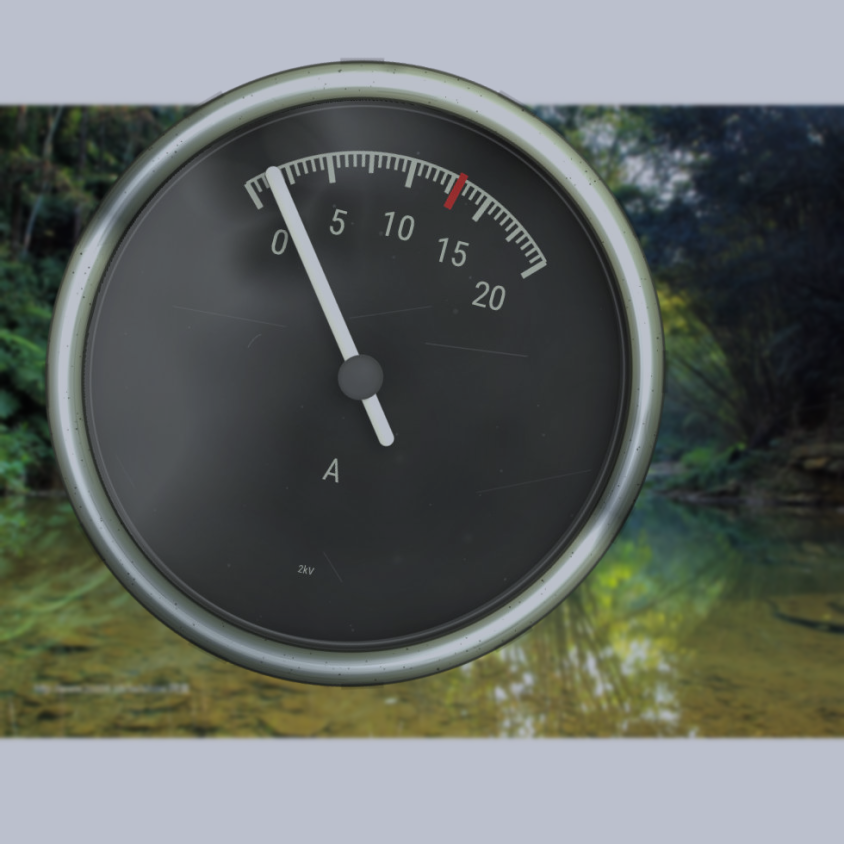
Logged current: 1.5 A
